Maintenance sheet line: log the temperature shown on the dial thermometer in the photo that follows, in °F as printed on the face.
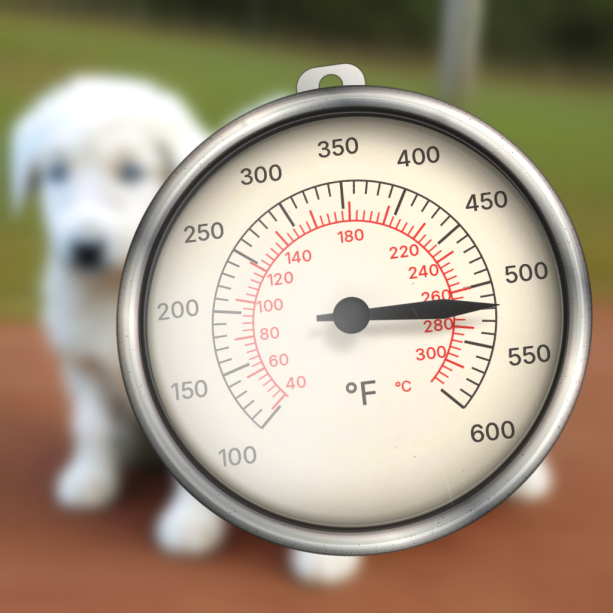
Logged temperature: 520 °F
